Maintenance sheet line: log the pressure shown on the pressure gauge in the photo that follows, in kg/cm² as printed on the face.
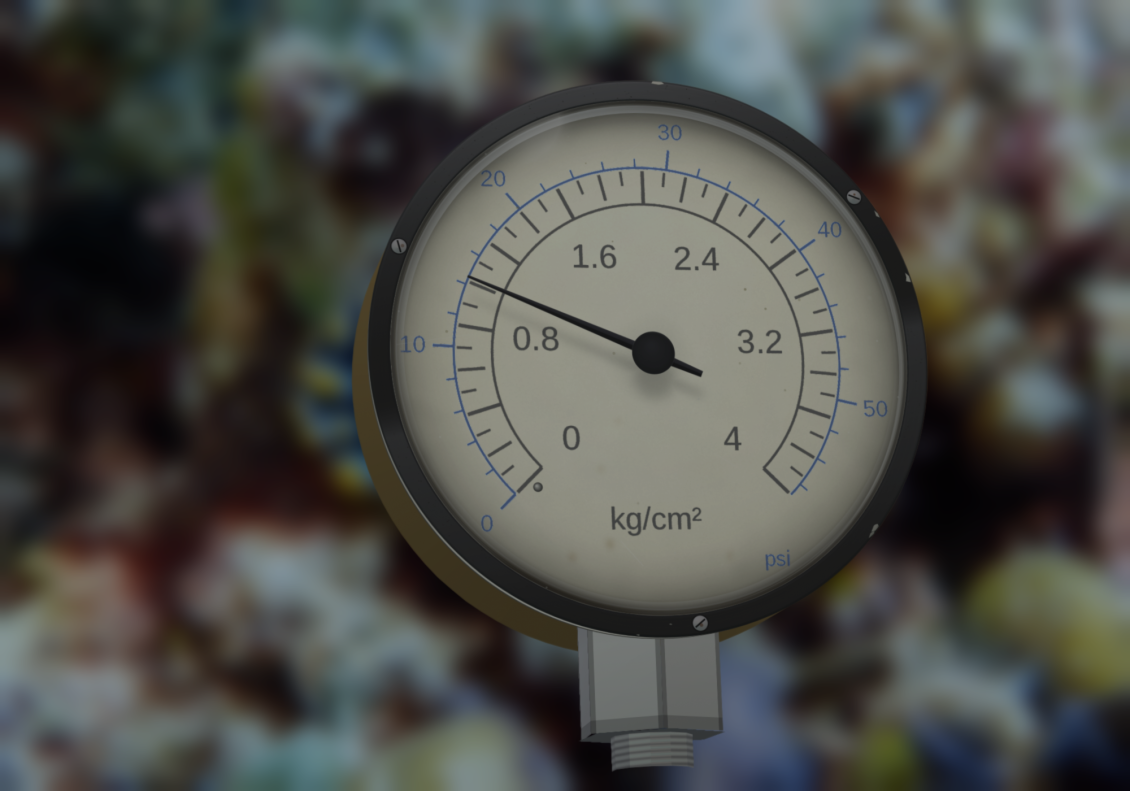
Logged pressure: 1 kg/cm²
